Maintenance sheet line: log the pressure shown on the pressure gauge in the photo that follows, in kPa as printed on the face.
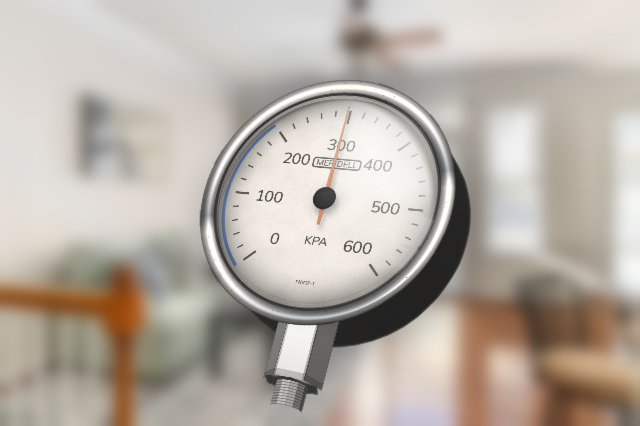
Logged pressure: 300 kPa
